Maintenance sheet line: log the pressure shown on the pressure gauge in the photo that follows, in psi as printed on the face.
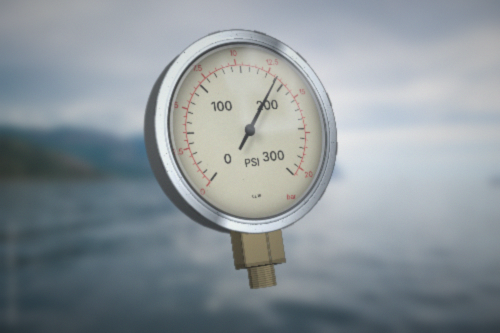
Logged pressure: 190 psi
